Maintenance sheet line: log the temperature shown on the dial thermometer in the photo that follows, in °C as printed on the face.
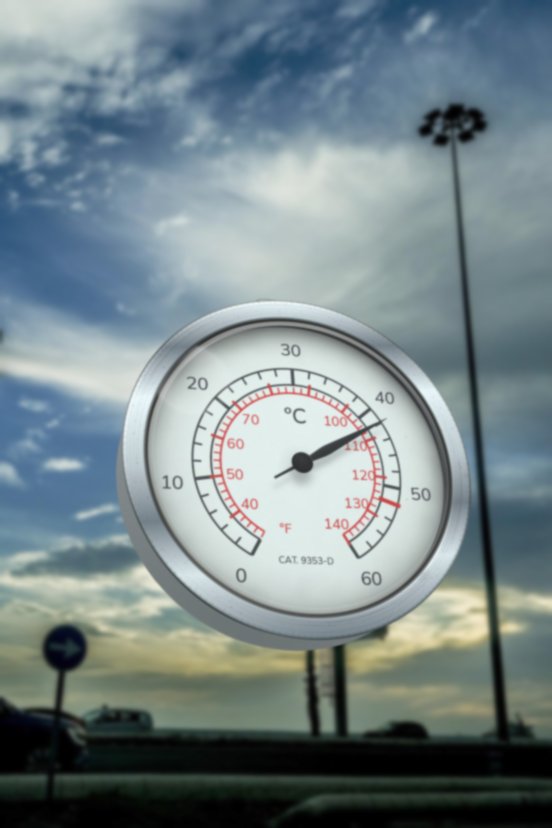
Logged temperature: 42 °C
